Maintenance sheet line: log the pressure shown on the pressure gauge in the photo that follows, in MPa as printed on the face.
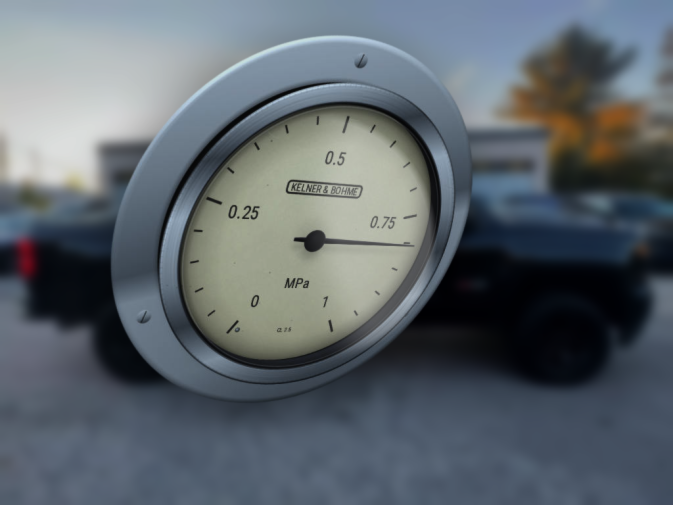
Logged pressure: 0.8 MPa
